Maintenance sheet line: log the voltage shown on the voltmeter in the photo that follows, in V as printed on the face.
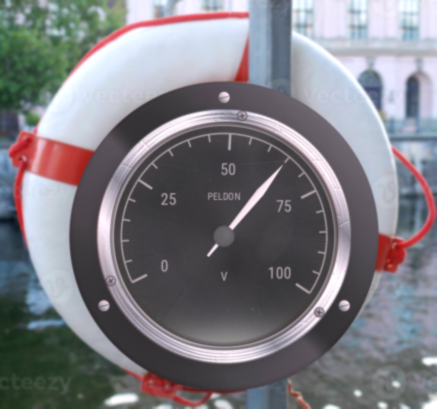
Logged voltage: 65 V
